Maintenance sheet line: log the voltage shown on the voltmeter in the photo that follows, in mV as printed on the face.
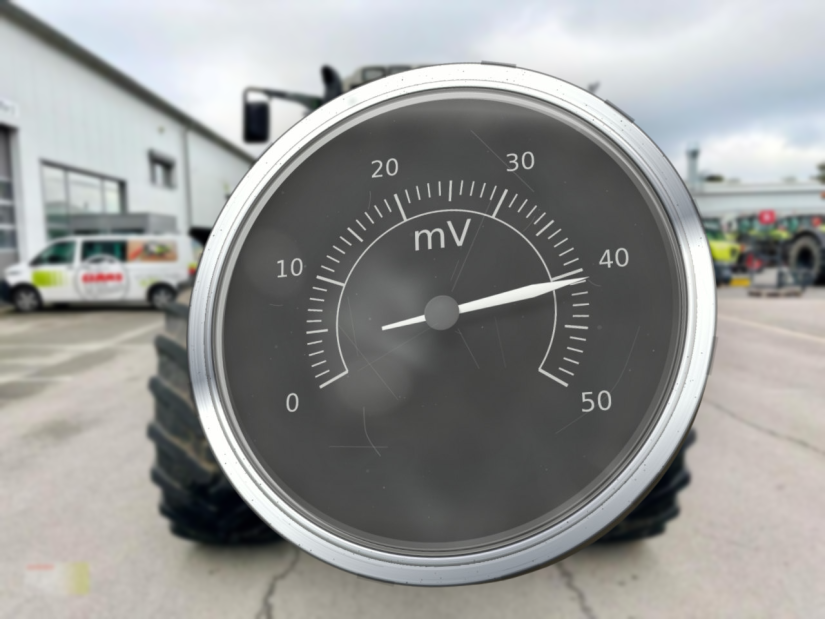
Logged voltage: 41 mV
